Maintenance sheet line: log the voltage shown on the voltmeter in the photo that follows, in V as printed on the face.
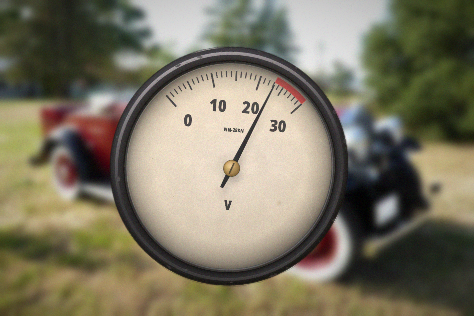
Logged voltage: 23 V
